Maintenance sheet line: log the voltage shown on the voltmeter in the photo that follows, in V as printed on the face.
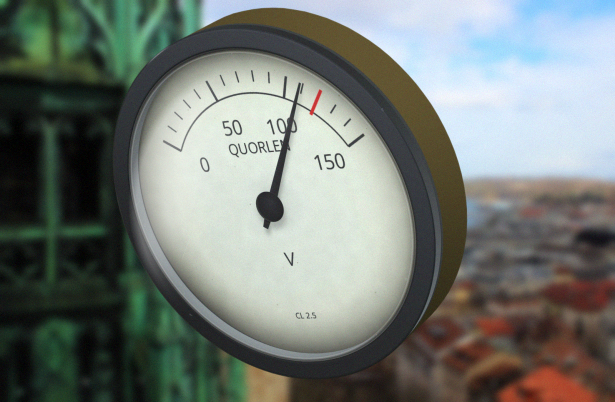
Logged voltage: 110 V
